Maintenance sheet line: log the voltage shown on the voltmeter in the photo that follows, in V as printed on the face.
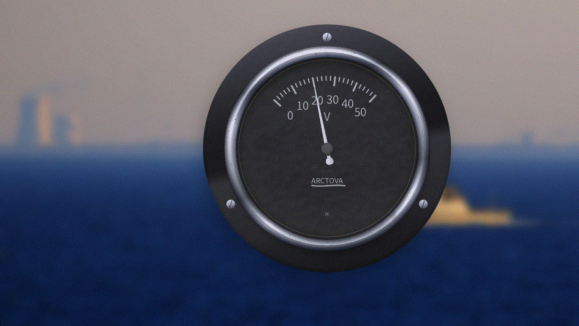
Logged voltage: 20 V
